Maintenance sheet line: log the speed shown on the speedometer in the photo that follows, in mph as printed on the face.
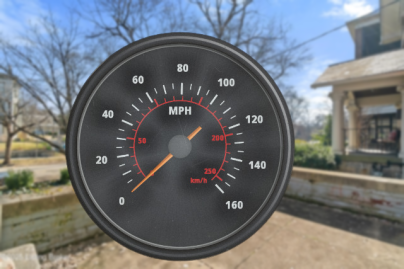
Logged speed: 0 mph
